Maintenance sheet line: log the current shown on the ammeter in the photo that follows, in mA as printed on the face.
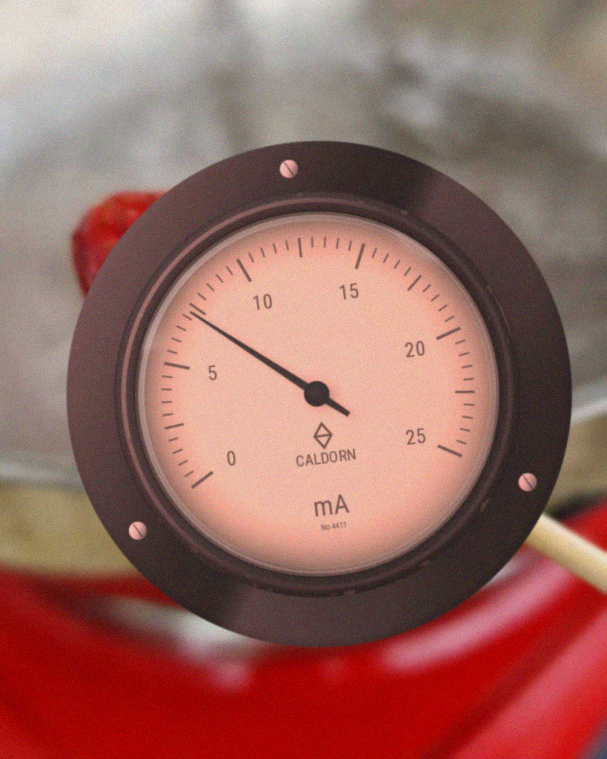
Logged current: 7.25 mA
